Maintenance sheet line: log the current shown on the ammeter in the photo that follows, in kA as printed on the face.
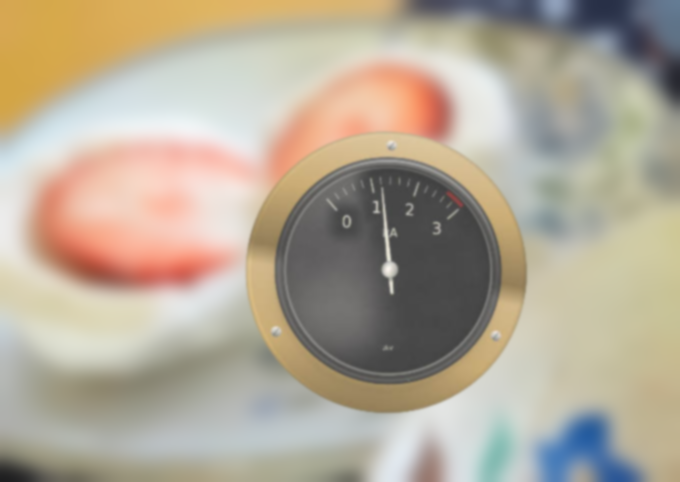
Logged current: 1.2 kA
